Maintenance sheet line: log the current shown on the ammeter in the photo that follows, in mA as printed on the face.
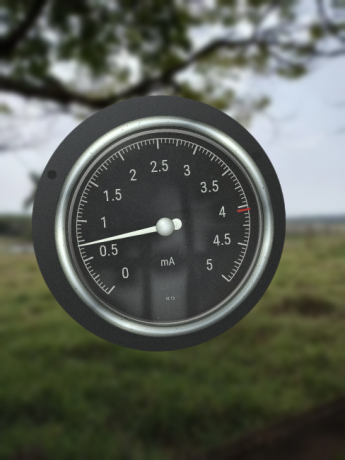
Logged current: 0.7 mA
